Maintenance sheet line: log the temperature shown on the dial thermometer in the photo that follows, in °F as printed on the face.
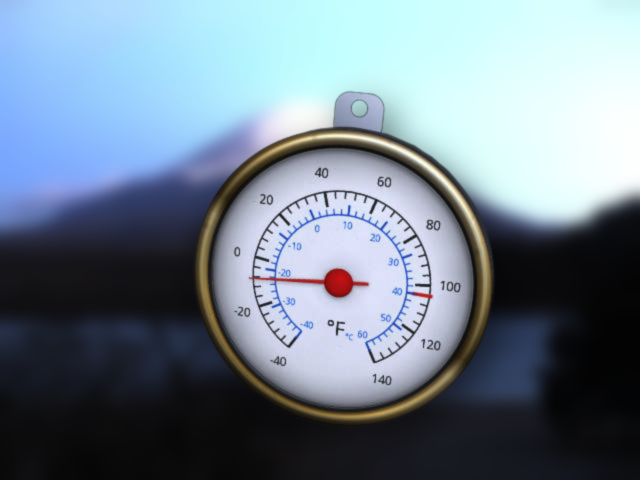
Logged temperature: -8 °F
